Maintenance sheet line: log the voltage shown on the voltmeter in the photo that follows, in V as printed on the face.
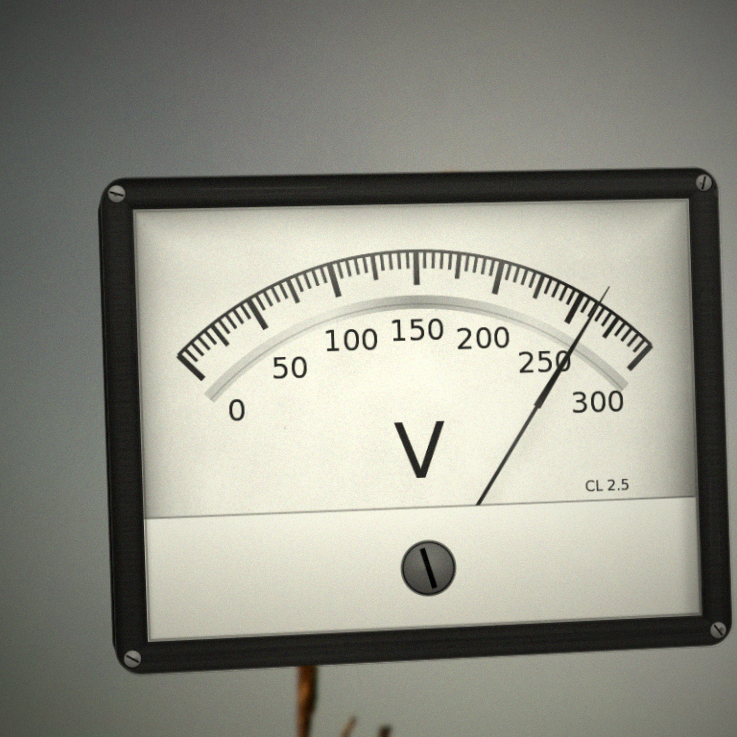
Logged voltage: 260 V
